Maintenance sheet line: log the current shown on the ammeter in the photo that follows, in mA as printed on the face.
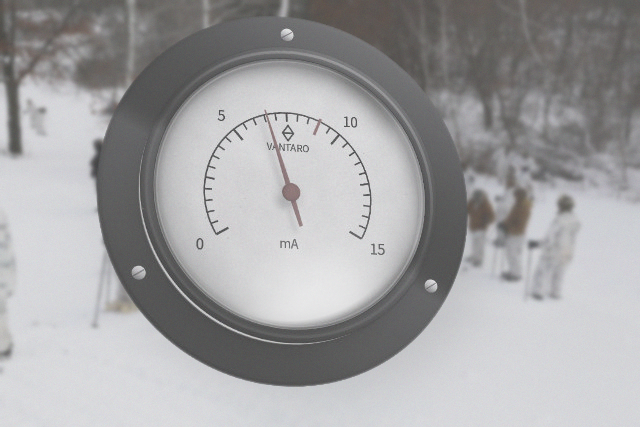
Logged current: 6.5 mA
